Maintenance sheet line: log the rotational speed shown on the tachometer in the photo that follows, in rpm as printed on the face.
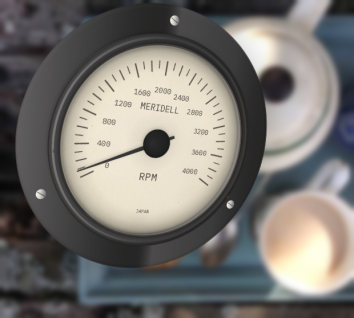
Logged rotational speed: 100 rpm
